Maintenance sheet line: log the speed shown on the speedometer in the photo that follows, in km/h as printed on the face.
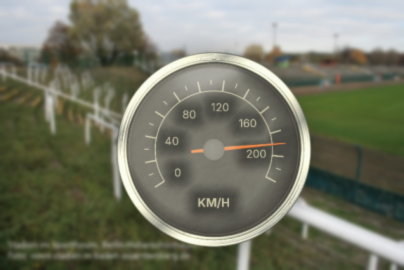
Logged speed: 190 km/h
